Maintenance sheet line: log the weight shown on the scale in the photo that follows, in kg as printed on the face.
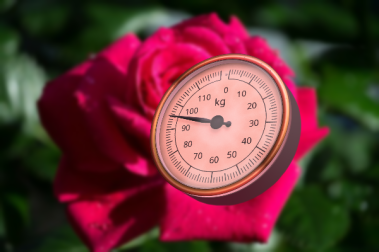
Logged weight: 95 kg
